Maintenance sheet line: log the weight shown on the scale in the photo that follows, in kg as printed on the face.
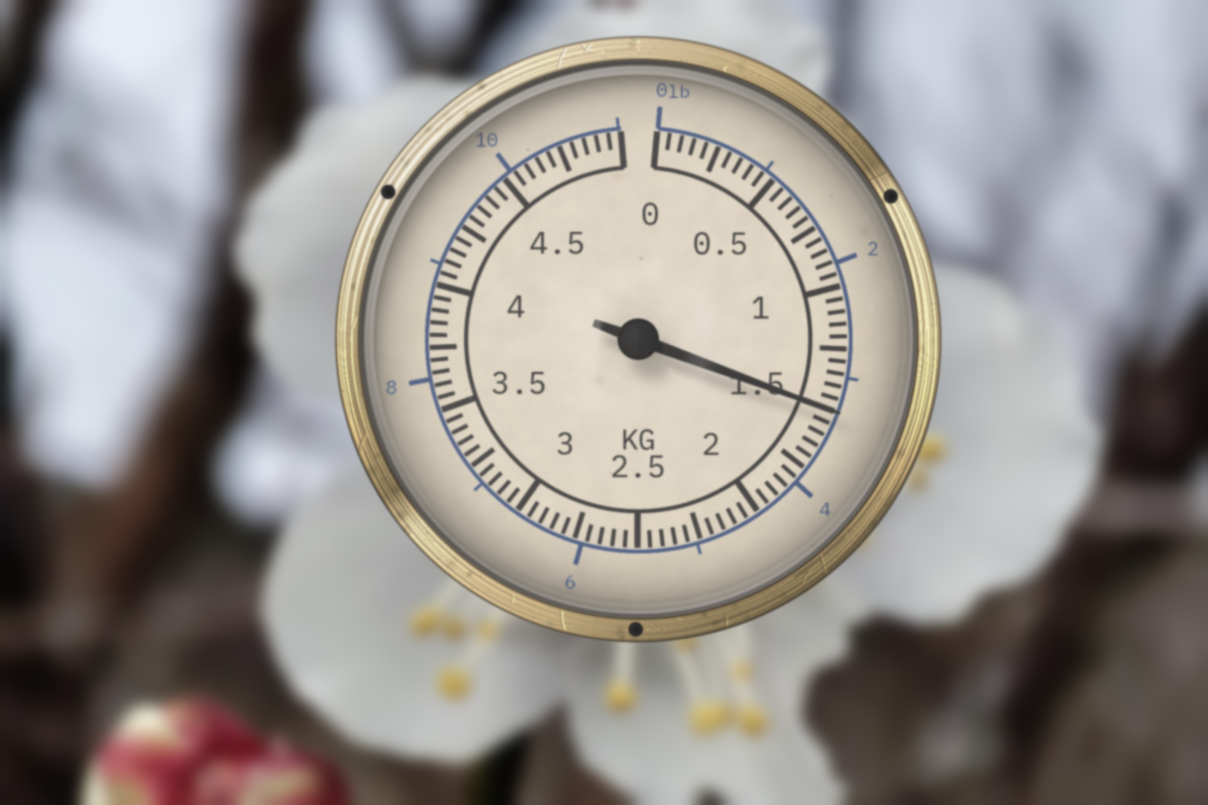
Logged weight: 1.5 kg
